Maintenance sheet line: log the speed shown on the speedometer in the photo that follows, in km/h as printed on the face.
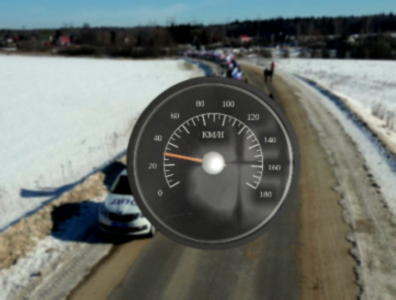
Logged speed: 30 km/h
